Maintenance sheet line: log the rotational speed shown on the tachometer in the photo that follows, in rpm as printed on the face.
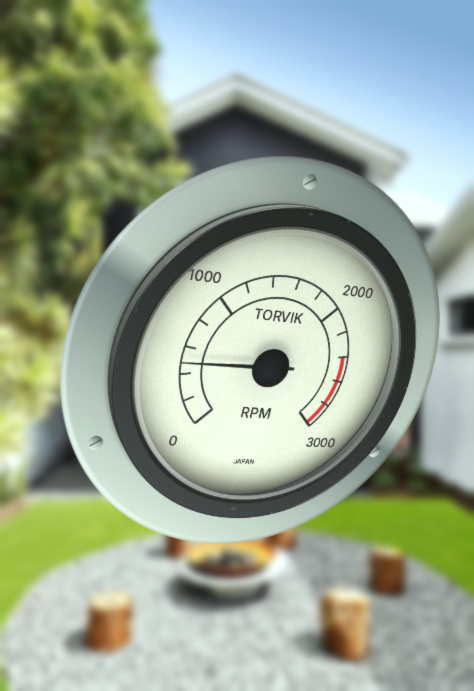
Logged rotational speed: 500 rpm
